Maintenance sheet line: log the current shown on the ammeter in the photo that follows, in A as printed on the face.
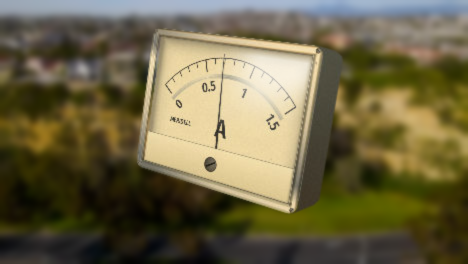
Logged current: 0.7 A
